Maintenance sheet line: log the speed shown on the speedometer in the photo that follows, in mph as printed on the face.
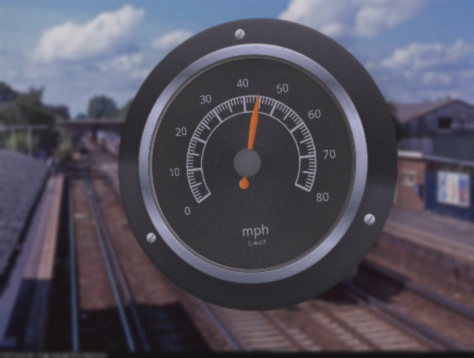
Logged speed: 45 mph
